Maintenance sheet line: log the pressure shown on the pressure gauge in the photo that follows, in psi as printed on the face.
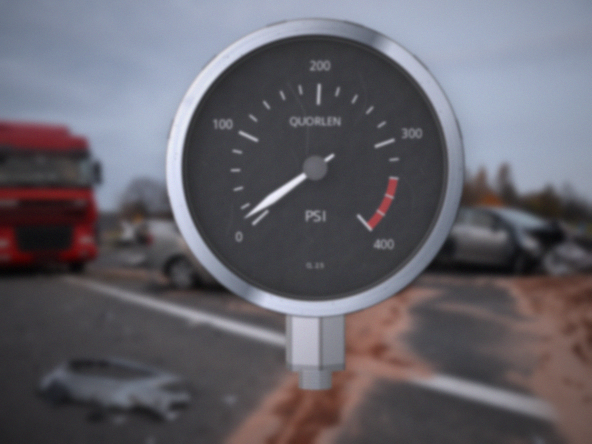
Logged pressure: 10 psi
